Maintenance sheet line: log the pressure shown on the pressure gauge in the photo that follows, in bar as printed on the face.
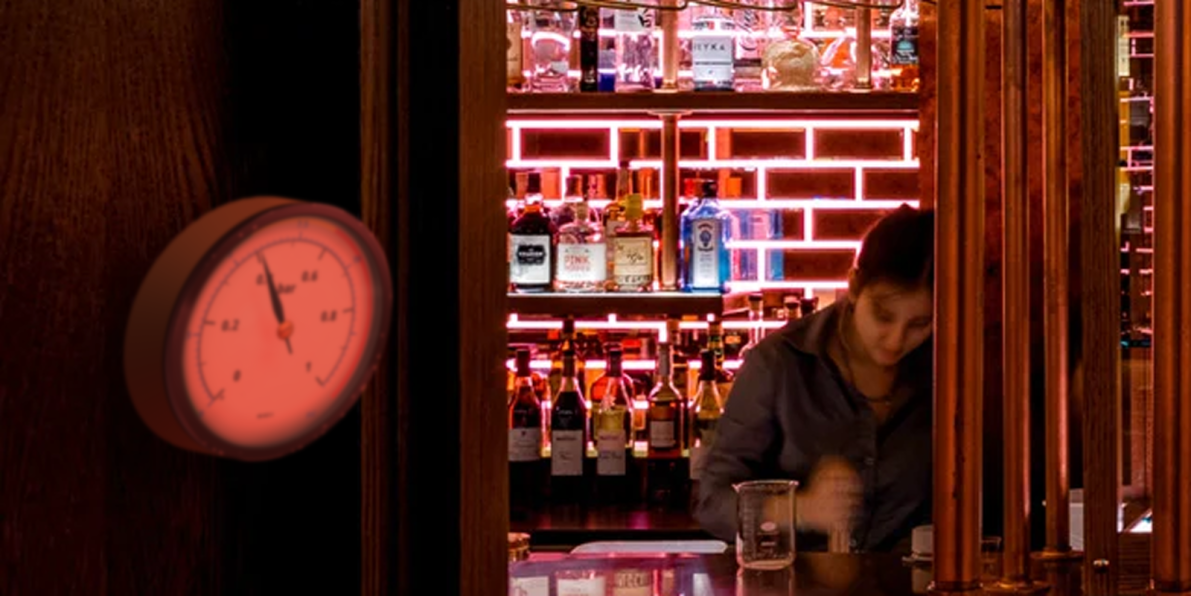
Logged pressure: 0.4 bar
